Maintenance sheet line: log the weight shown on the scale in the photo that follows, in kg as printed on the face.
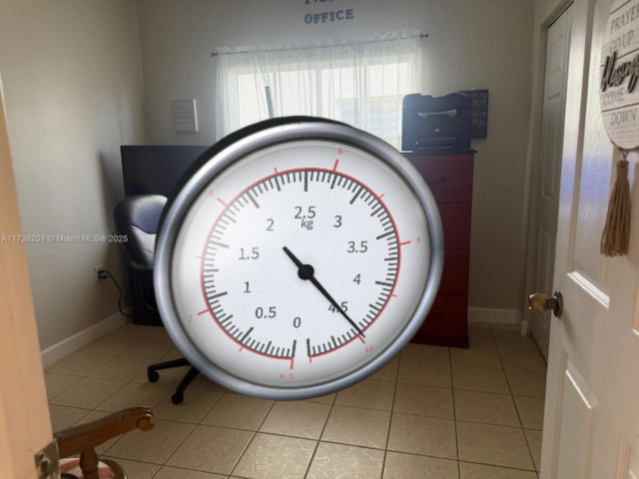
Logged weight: 4.5 kg
